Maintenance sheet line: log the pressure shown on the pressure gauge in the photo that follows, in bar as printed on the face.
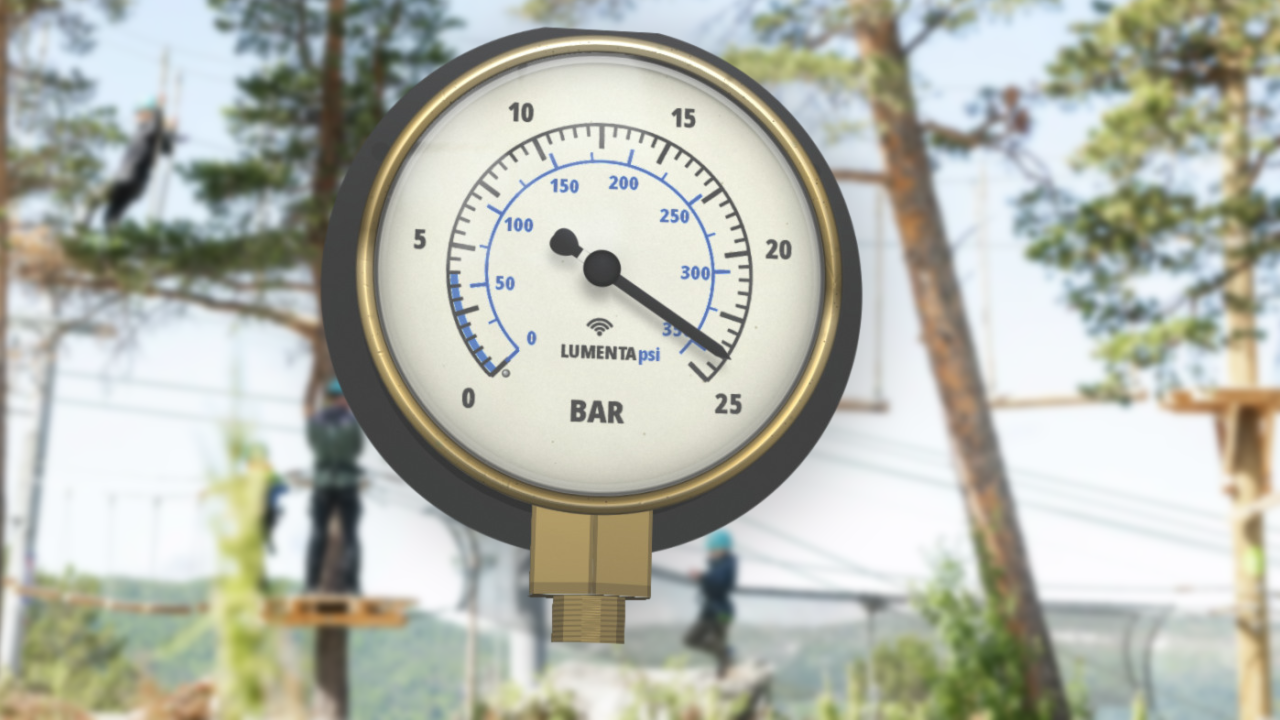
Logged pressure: 24 bar
